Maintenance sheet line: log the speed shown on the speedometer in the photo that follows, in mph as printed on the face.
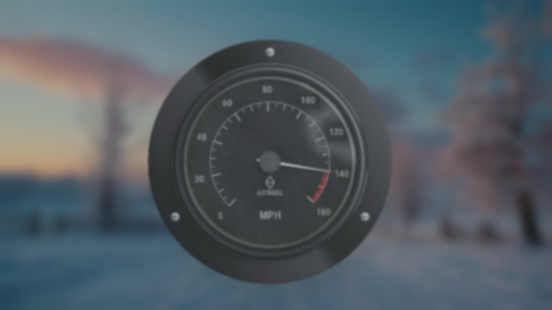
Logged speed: 140 mph
